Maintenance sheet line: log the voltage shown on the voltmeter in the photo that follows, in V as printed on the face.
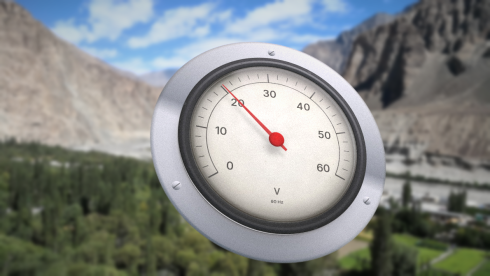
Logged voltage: 20 V
